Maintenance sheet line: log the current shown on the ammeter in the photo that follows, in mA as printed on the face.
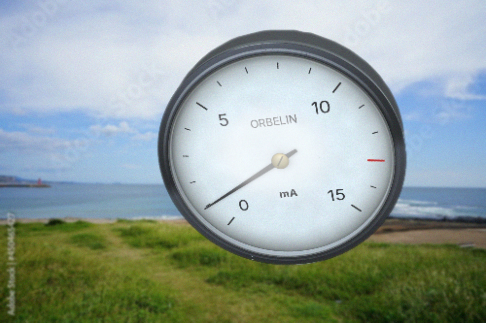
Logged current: 1 mA
